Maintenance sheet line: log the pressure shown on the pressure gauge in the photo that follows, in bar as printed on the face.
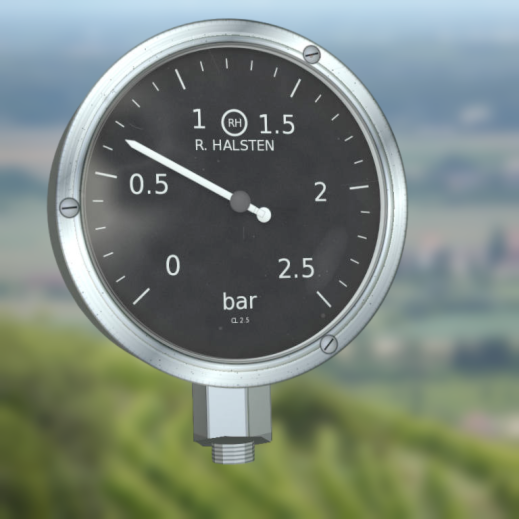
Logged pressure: 0.65 bar
